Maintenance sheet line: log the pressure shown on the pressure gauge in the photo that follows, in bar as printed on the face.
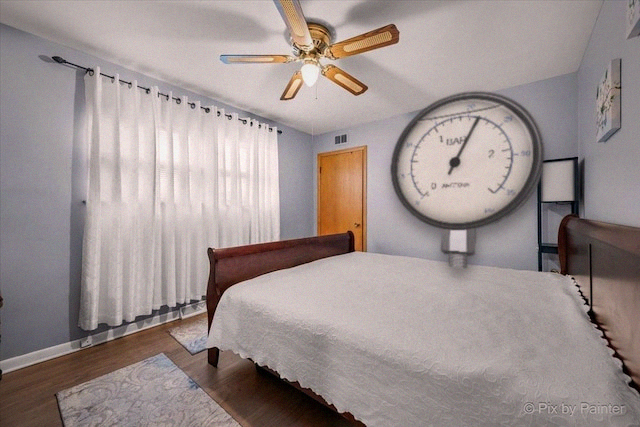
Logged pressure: 1.5 bar
